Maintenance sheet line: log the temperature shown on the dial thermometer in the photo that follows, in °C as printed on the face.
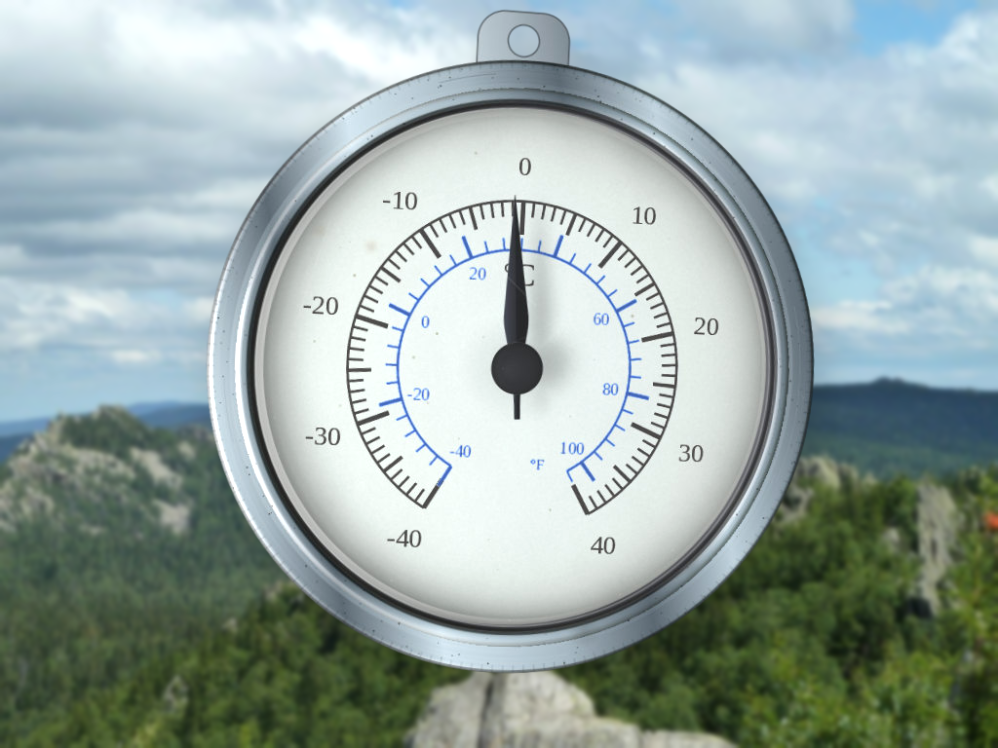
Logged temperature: -1 °C
